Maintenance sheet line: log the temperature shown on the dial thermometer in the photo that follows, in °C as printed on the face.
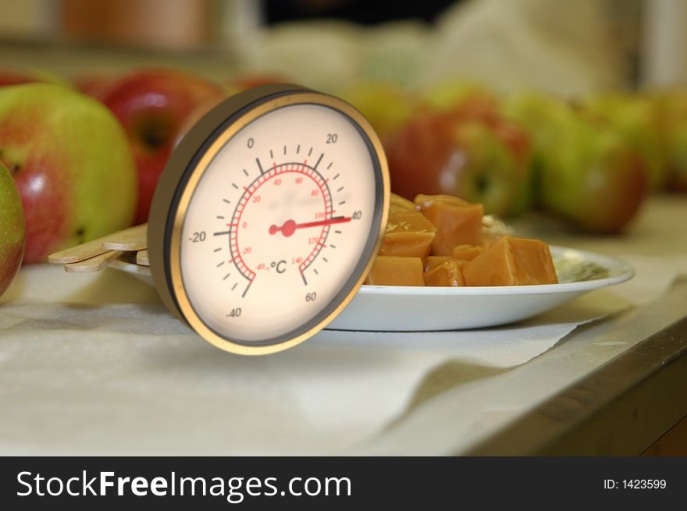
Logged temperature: 40 °C
